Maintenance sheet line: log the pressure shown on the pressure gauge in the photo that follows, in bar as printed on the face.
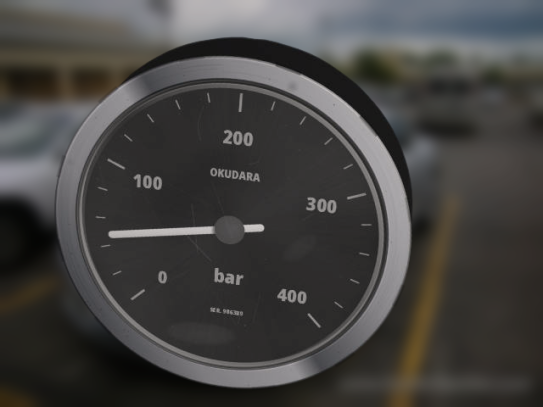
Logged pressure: 50 bar
